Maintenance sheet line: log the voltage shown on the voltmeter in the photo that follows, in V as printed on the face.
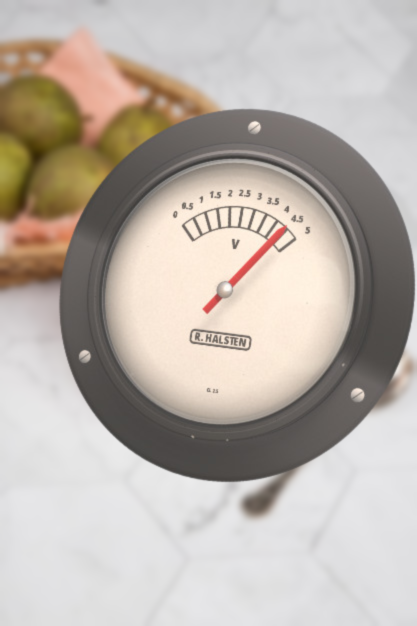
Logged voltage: 4.5 V
